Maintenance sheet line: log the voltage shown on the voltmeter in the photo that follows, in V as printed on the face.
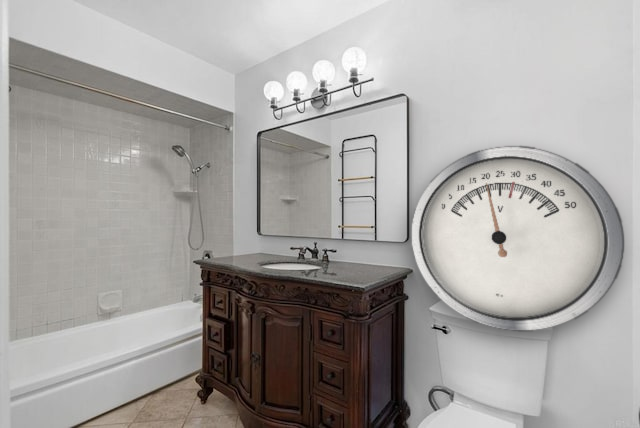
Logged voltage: 20 V
